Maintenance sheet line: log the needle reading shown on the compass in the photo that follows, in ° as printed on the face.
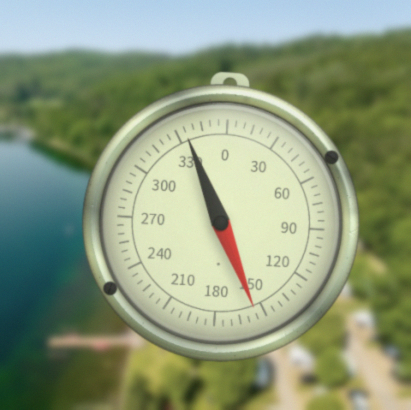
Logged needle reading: 155 °
